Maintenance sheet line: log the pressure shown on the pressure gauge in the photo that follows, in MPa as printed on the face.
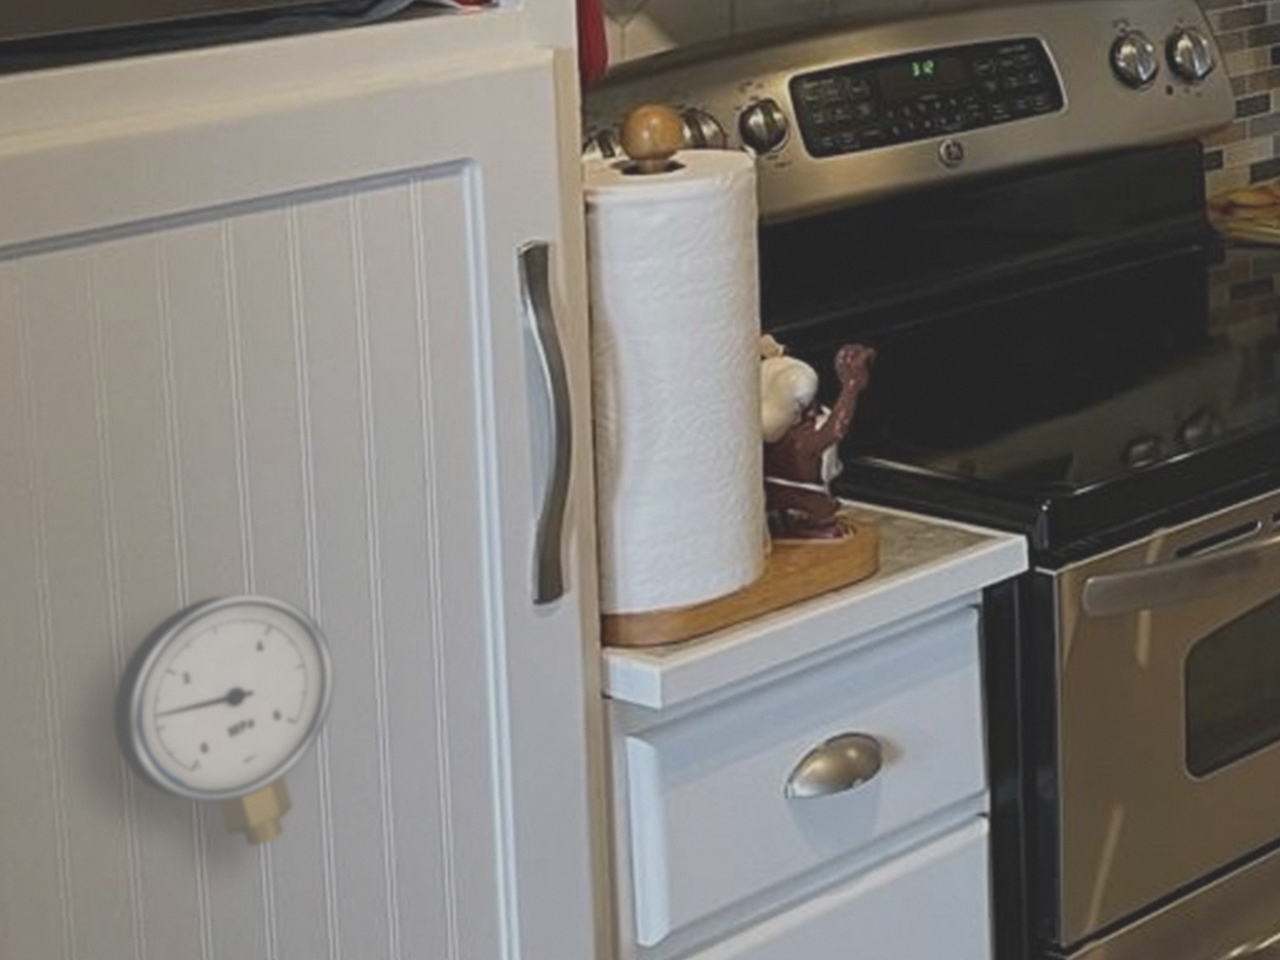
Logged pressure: 1.25 MPa
